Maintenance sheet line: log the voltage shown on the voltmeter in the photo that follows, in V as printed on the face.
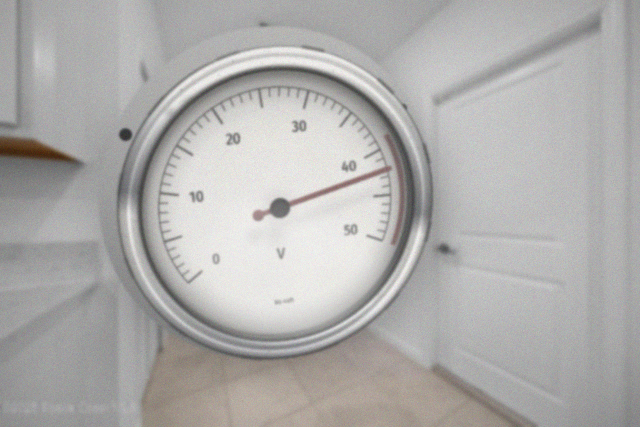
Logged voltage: 42 V
